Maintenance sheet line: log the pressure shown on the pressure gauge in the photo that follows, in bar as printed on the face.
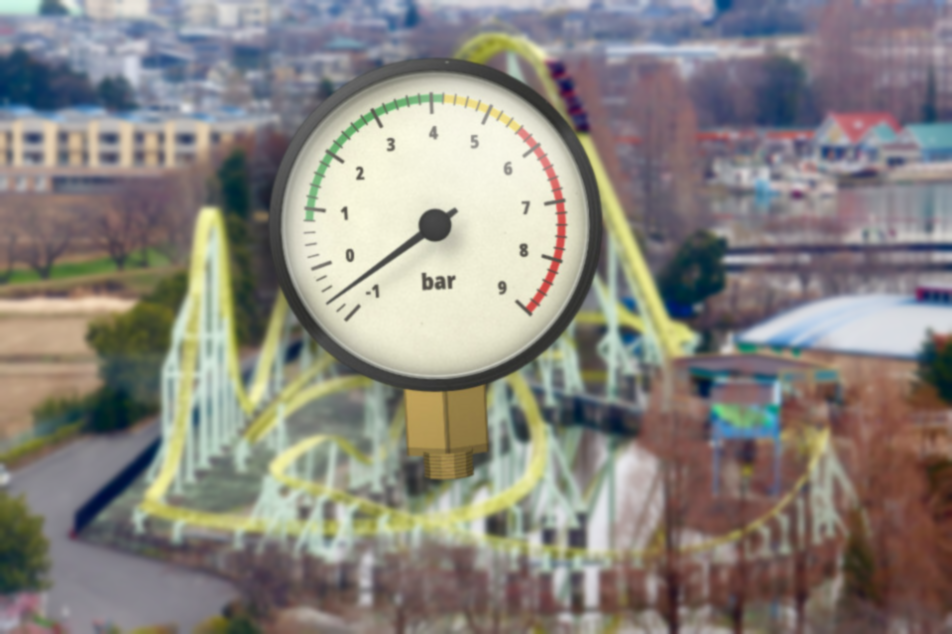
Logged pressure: -0.6 bar
